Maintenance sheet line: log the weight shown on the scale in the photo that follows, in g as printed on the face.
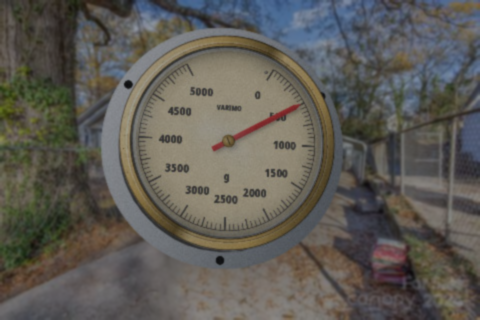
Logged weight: 500 g
